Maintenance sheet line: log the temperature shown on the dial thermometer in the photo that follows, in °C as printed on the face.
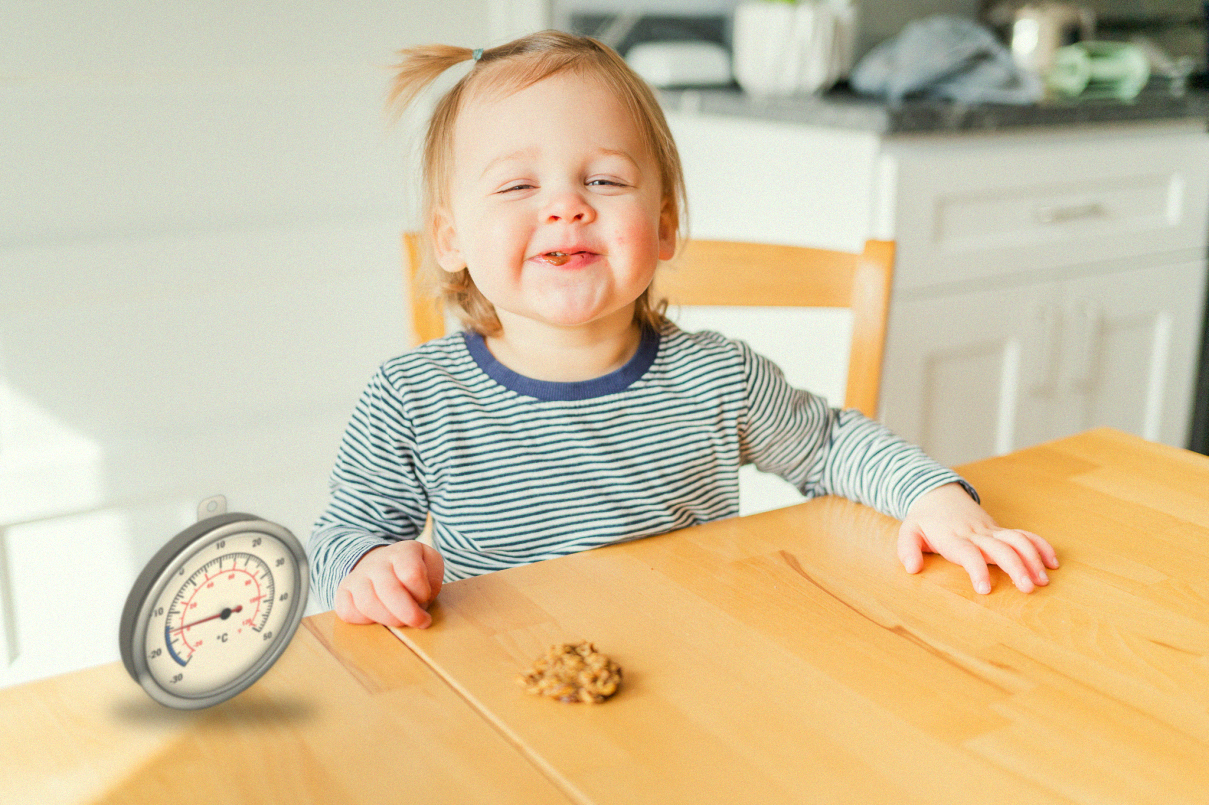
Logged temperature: -15 °C
